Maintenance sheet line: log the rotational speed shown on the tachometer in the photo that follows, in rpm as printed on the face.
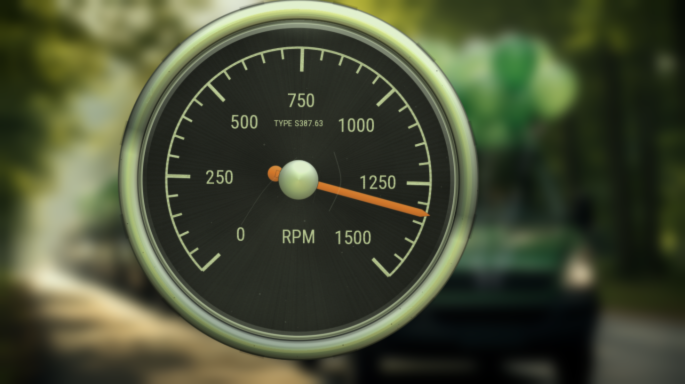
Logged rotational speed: 1325 rpm
